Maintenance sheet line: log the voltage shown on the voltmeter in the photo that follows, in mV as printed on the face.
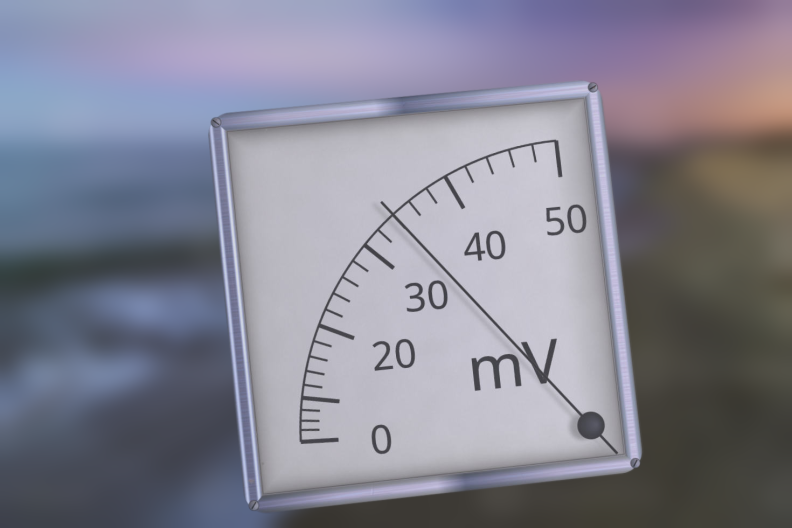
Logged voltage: 34 mV
